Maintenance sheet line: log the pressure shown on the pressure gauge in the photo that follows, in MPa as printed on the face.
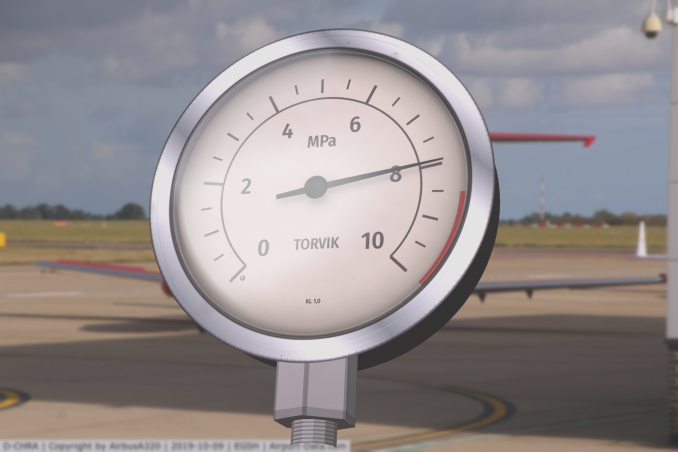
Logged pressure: 8 MPa
